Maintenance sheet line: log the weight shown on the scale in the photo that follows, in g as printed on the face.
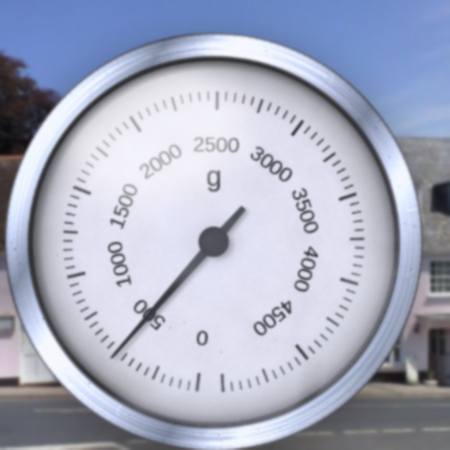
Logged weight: 500 g
